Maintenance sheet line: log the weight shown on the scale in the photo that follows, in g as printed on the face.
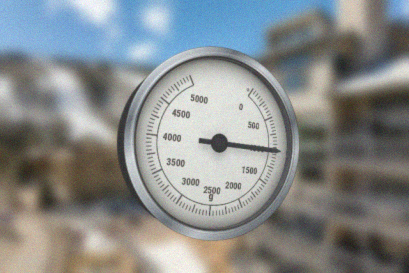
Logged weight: 1000 g
